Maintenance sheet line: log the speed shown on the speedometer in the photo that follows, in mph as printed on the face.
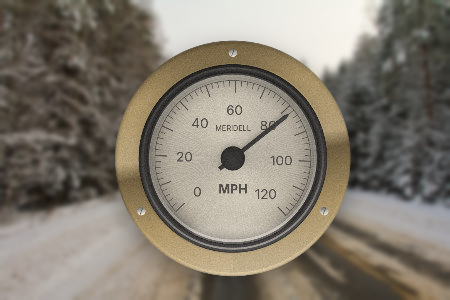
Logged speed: 82 mph
